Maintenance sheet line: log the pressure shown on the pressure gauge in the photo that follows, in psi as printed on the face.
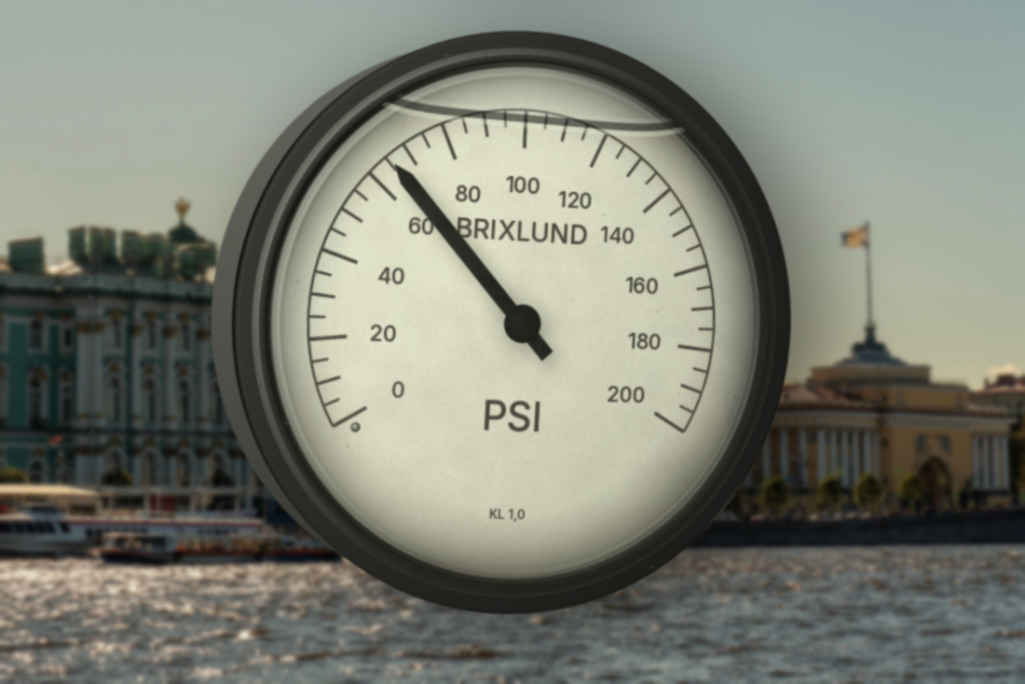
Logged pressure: 65 psi
